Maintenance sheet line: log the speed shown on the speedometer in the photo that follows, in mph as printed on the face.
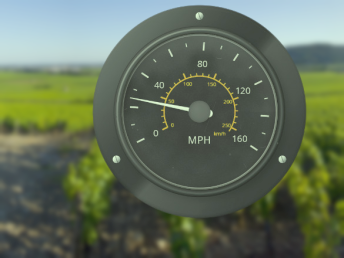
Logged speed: 25 mph
